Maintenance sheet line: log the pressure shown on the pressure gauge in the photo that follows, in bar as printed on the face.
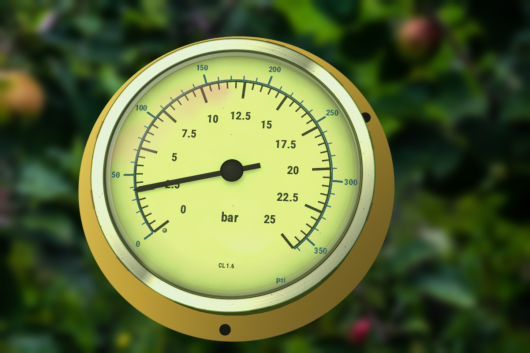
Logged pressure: 2.5 bar
